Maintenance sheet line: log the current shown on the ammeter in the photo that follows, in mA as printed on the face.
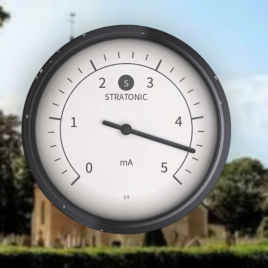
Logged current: 4.5 mA
